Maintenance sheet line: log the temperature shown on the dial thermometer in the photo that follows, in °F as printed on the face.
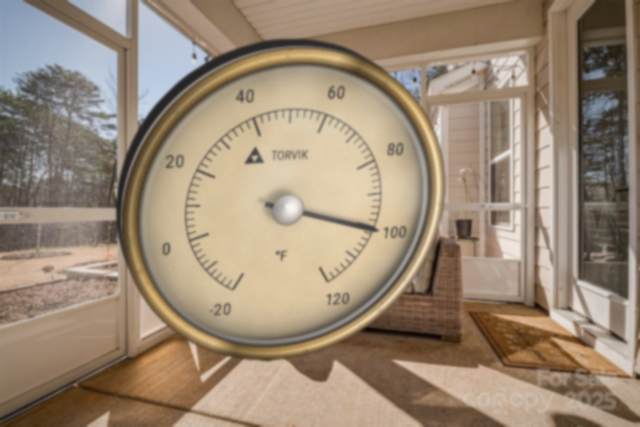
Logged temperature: 100 °F
